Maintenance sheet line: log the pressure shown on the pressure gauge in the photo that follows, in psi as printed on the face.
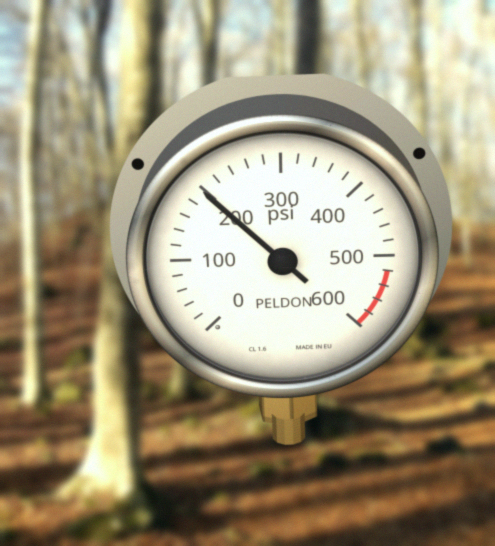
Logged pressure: 200 psi
